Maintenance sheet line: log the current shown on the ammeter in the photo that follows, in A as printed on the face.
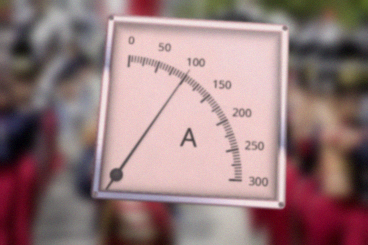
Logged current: 100 A
